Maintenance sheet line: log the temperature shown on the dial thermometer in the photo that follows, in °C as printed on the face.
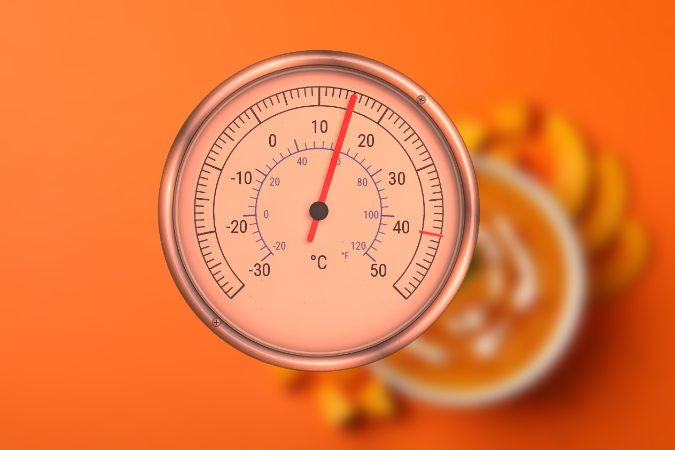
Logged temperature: 15 °C
